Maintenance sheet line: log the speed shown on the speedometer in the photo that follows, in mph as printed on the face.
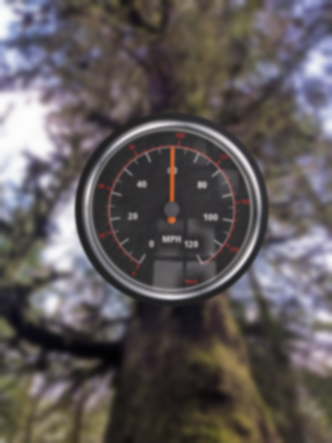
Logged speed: 60 mph
